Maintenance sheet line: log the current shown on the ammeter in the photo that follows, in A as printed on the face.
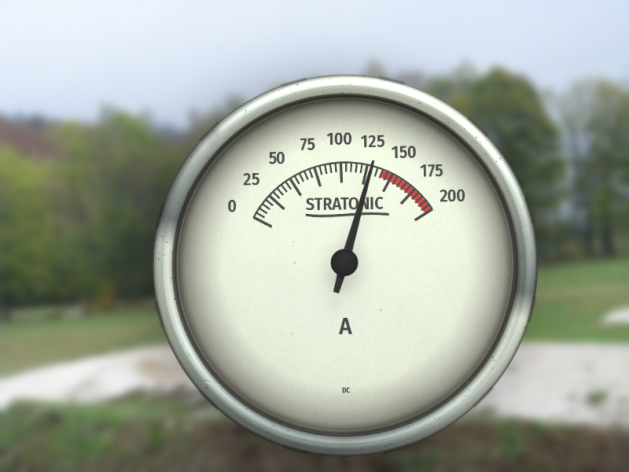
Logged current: 130 A
